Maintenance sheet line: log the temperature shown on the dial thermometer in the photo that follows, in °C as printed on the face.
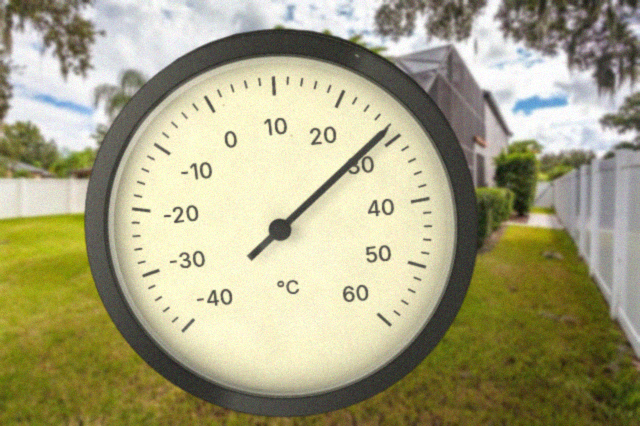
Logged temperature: 28 °C
